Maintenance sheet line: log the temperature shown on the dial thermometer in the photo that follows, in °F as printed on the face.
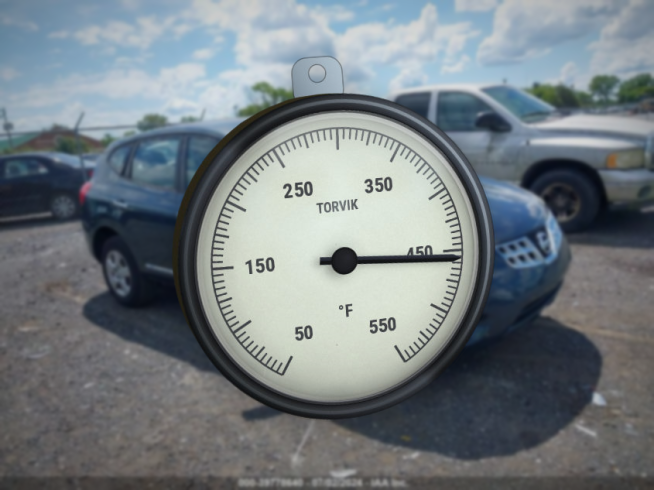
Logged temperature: 455 °F
